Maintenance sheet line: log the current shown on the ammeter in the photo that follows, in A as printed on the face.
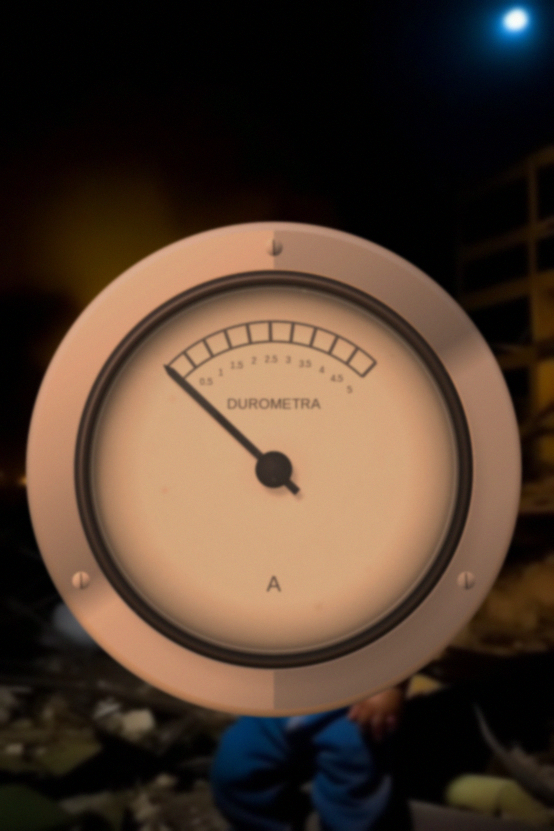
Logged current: 0 A
